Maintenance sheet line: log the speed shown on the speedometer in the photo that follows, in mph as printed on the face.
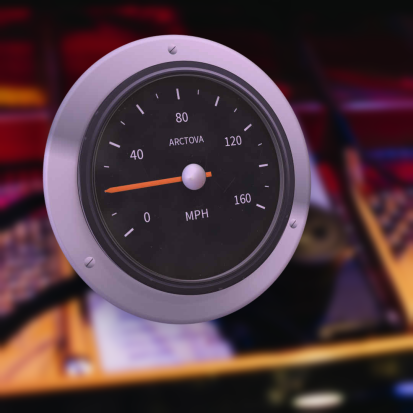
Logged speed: 20 mph
